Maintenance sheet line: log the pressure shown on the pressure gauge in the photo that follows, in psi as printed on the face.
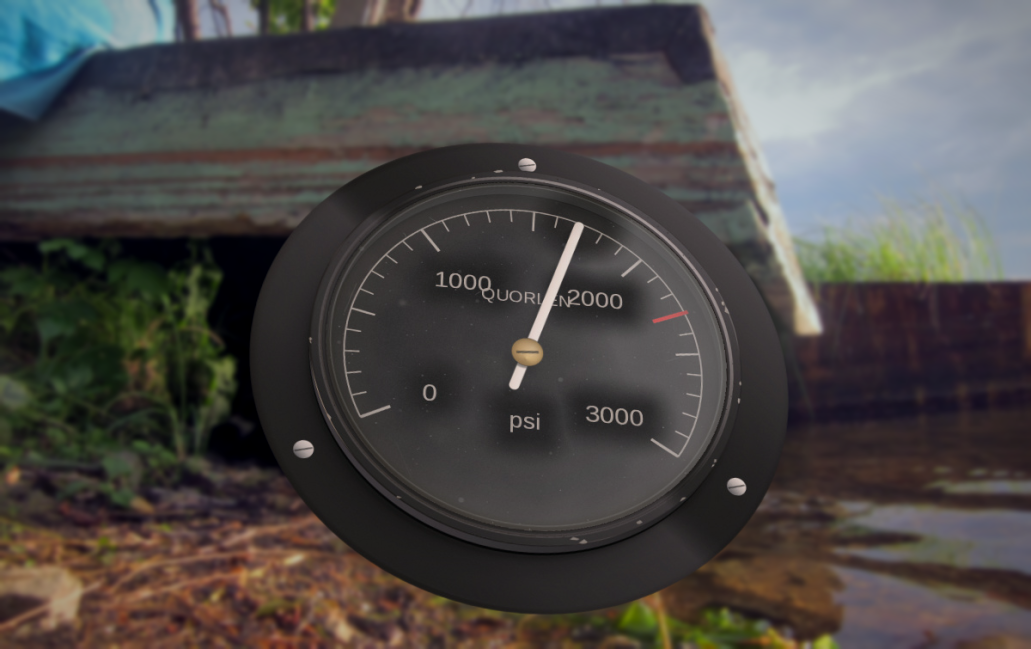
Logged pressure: 1700 psi
